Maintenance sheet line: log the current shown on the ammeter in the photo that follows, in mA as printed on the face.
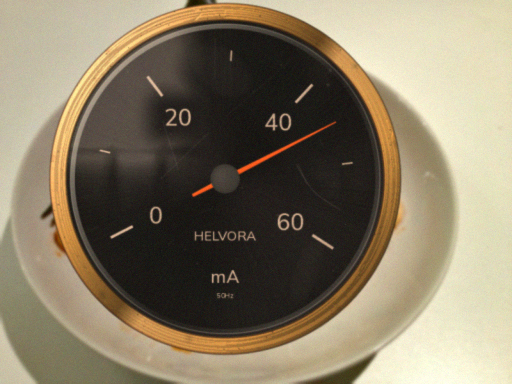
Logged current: 45 mA
